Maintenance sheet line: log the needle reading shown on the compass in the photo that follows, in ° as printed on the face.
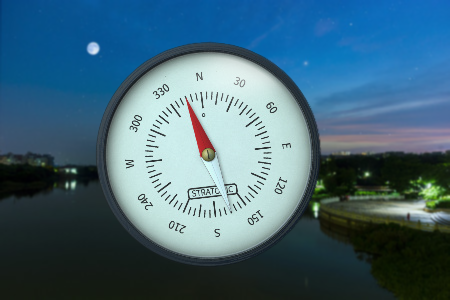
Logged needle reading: 345 °
